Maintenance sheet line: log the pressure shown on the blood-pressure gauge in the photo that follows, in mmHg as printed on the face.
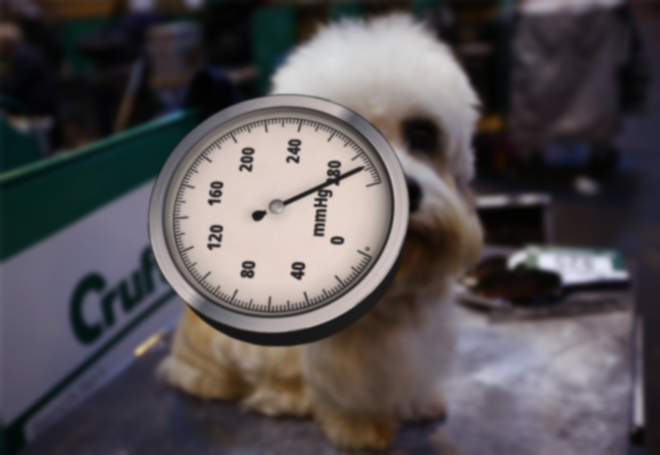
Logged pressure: 290 mmHg
